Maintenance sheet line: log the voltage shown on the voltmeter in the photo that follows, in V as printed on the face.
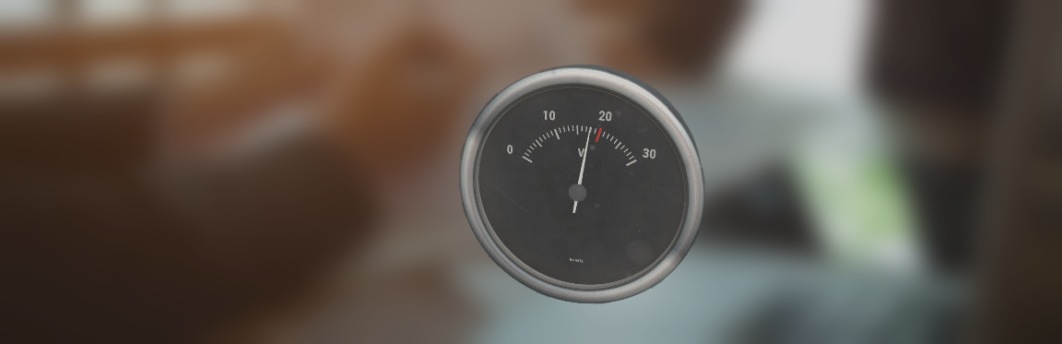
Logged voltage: 18 V
